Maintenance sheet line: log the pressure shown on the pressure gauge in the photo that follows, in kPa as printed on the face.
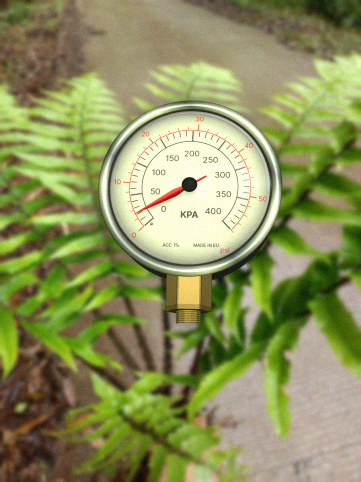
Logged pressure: 20 kPa
